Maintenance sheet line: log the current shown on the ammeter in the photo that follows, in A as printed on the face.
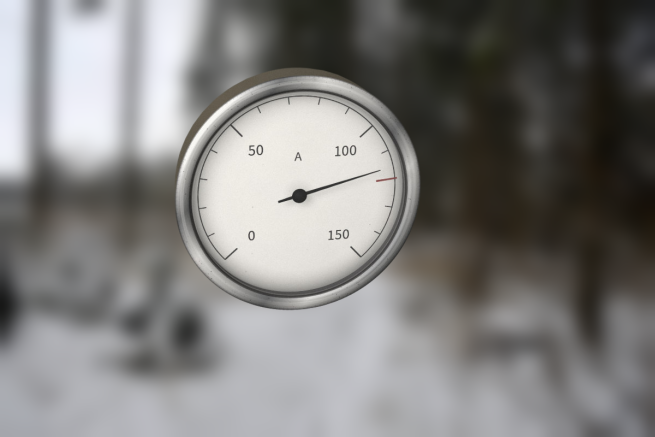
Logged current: 115 A
